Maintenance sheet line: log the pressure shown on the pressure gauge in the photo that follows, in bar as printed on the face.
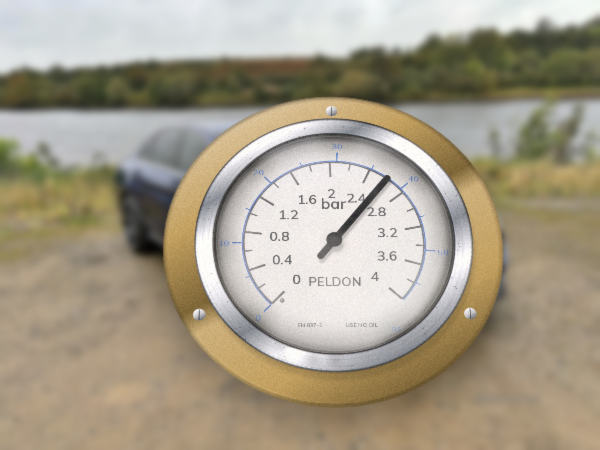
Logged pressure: 2.6 bar
